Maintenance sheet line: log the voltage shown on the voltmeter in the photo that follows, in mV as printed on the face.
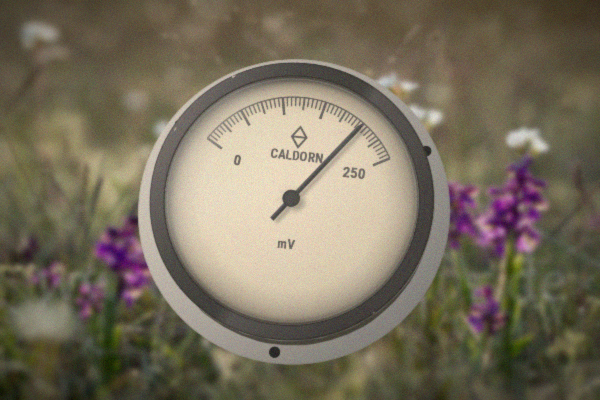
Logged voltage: 200 mV
